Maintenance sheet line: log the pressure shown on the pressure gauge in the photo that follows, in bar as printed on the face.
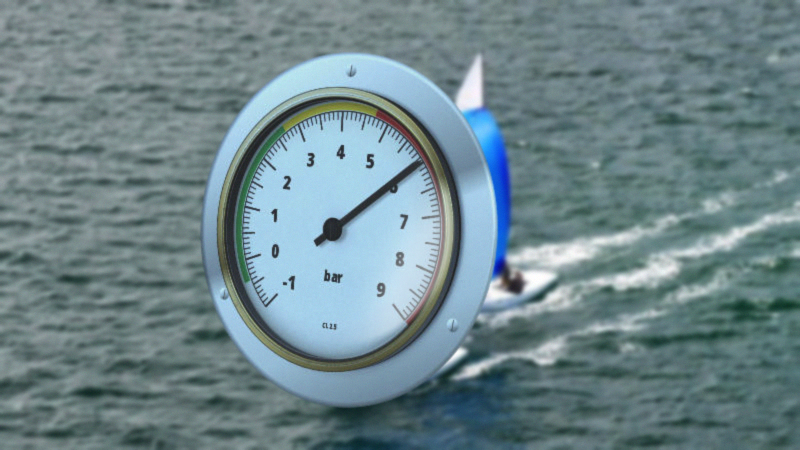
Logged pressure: 6 bar
